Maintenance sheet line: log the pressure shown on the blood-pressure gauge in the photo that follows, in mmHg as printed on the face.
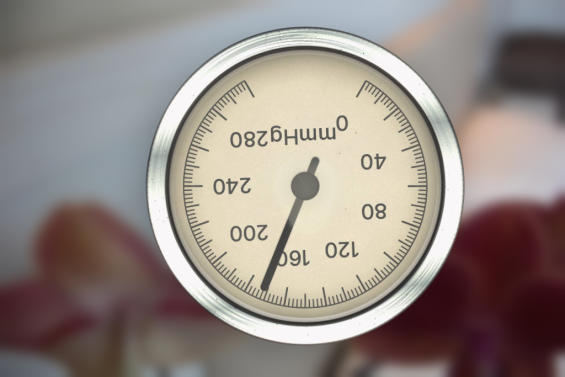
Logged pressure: 172 mmHg
